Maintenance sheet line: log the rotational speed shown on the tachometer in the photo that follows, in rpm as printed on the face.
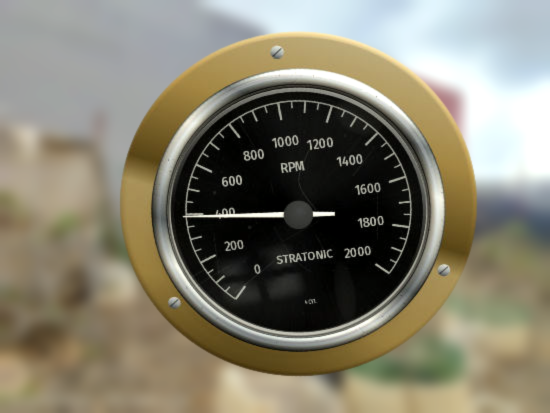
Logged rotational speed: 400 rpm
